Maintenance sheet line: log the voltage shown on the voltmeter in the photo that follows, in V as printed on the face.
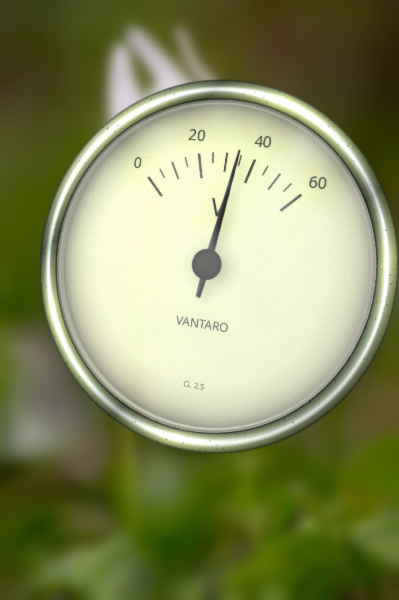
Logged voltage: 35 V
